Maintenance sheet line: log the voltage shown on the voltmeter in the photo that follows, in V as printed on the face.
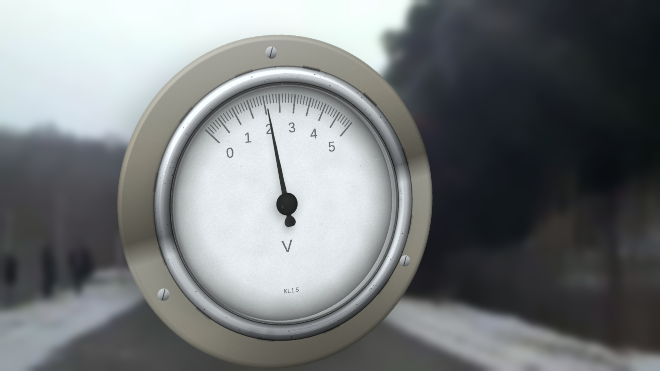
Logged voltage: 2 V
